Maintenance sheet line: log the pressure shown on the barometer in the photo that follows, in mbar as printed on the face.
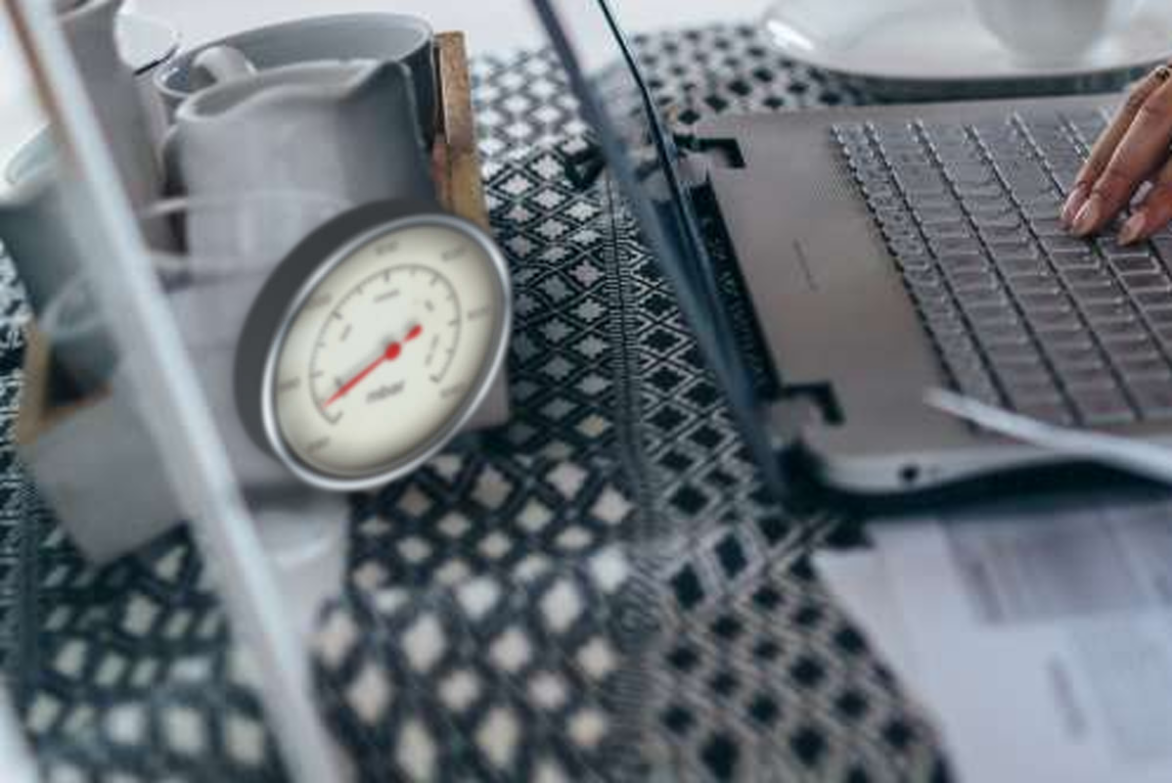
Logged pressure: 985 mbar
